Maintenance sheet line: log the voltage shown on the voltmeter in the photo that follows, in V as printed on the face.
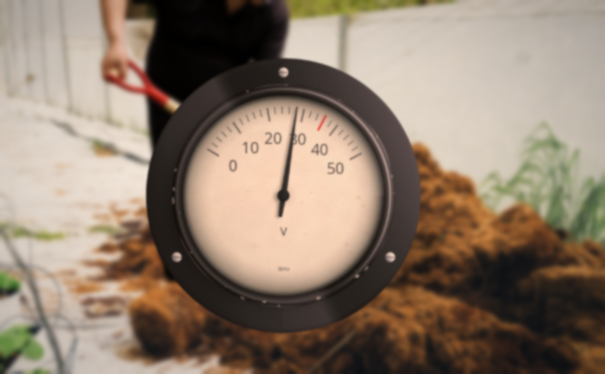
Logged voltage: 28 V
